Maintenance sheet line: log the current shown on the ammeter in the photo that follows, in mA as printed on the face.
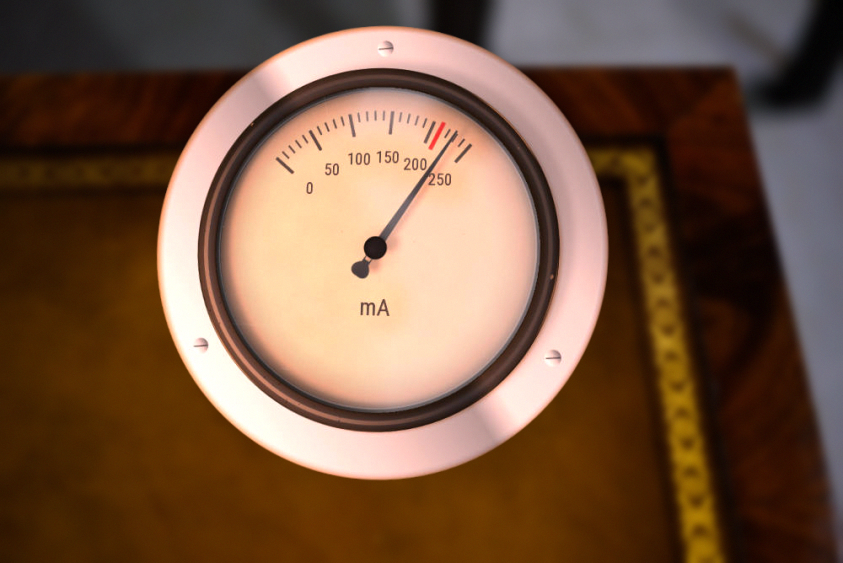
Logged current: 230 mA
